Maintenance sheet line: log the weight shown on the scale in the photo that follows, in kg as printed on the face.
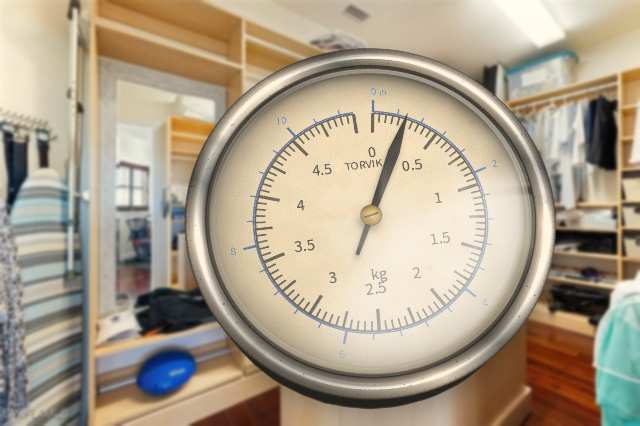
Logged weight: 0.25 kg
